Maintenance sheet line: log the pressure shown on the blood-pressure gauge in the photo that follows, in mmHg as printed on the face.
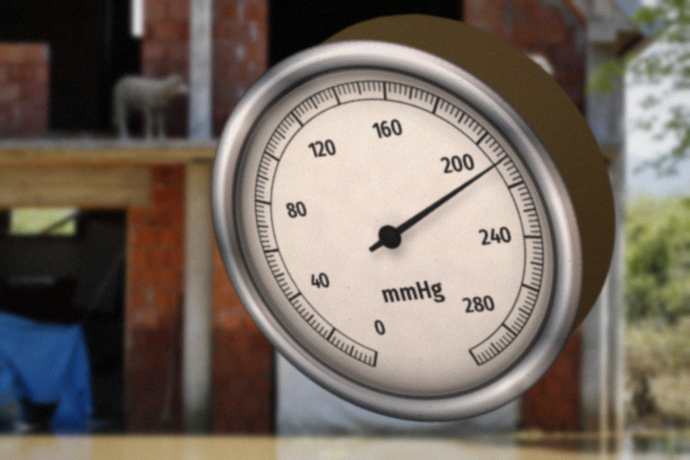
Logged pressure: 210 mmHg
